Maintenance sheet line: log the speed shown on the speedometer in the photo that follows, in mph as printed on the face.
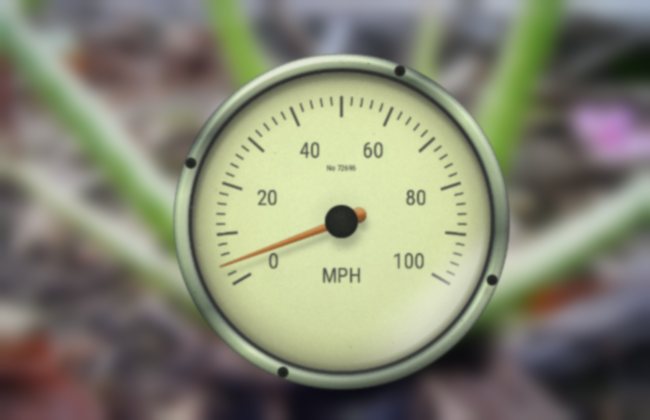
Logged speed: 4 mph
